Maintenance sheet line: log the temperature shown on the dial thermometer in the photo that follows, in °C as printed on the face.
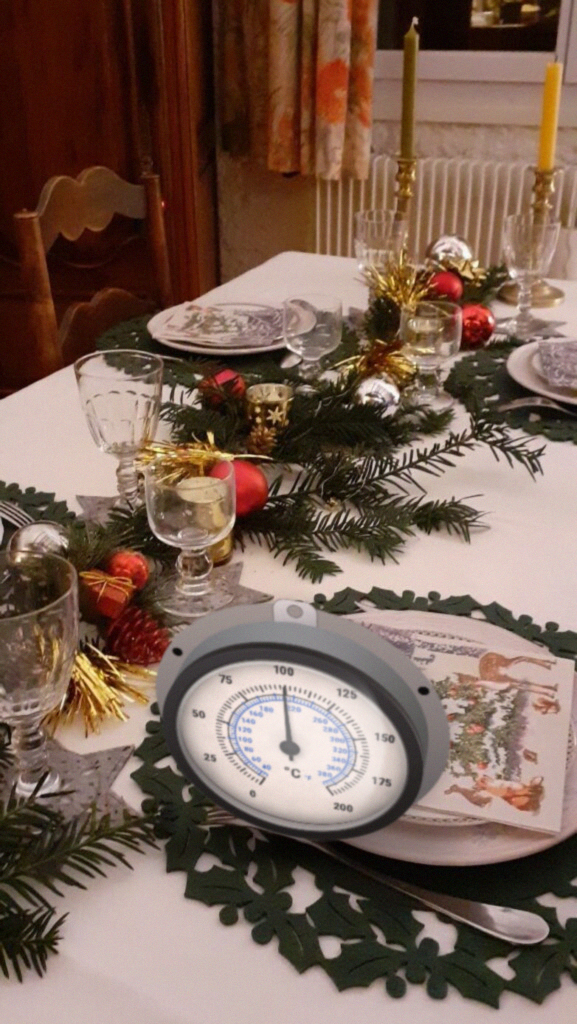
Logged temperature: 100 °C
